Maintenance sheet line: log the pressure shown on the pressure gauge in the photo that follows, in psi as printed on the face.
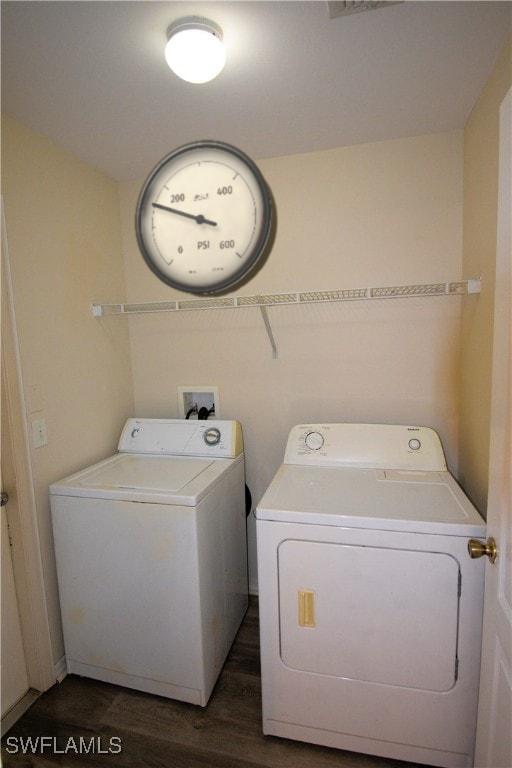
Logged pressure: 150 psi
